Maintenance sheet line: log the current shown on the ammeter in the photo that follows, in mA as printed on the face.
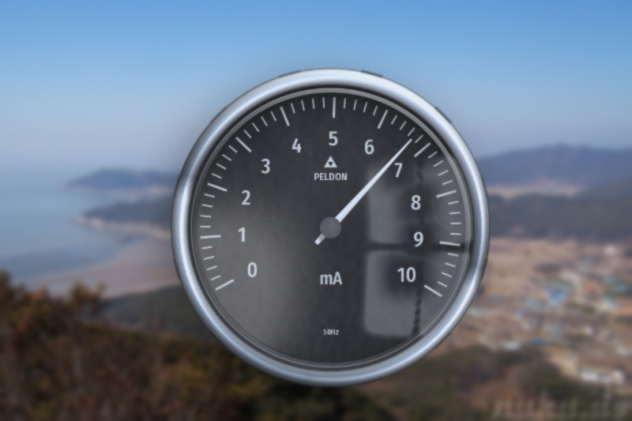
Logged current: 6.7 mA
